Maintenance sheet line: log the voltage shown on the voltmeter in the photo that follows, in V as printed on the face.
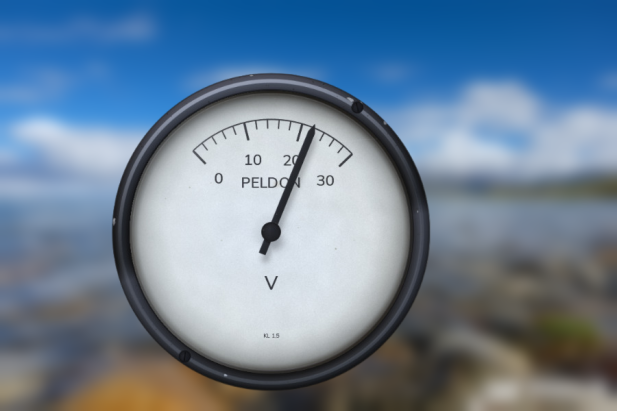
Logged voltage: 22 V
